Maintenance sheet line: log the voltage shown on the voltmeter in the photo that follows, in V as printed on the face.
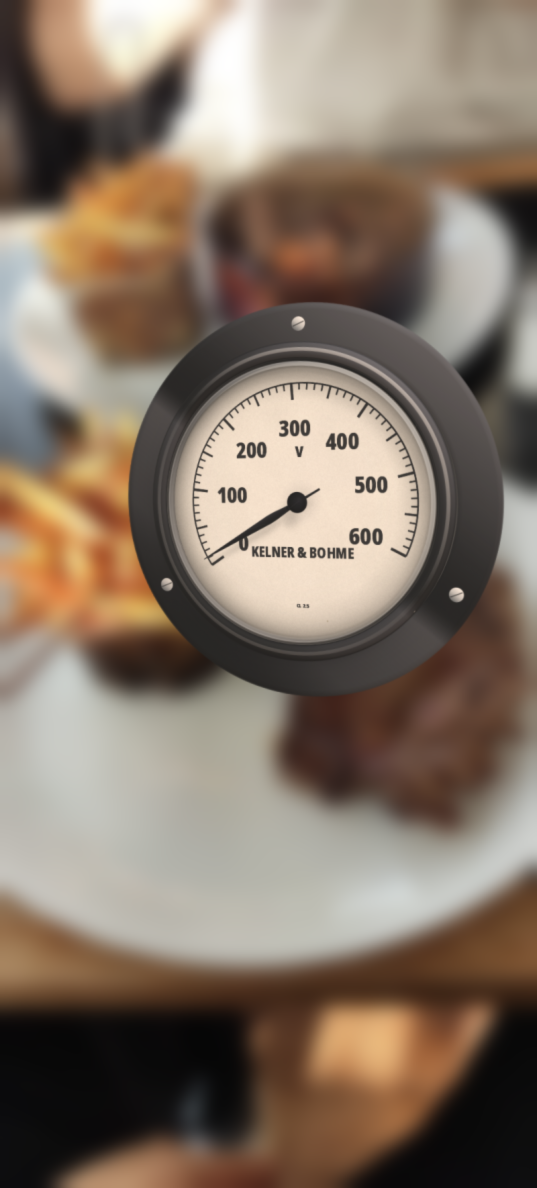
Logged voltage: 10 V
